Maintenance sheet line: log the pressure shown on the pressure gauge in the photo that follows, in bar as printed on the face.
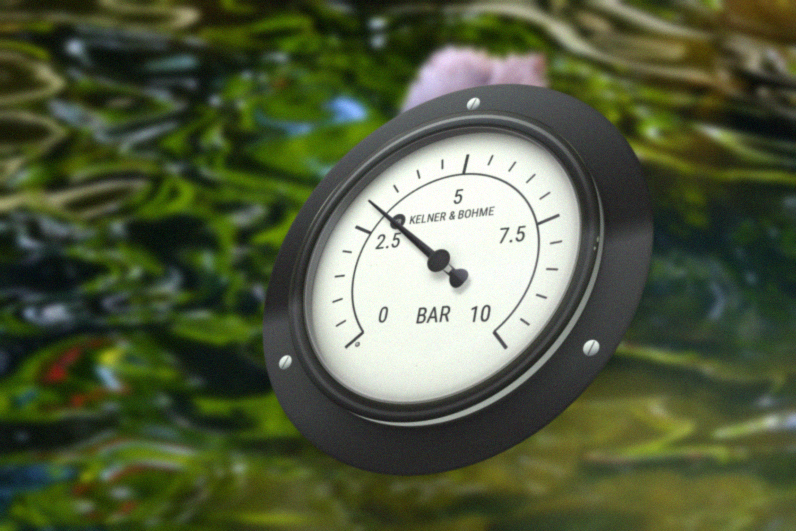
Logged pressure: 3 bar
